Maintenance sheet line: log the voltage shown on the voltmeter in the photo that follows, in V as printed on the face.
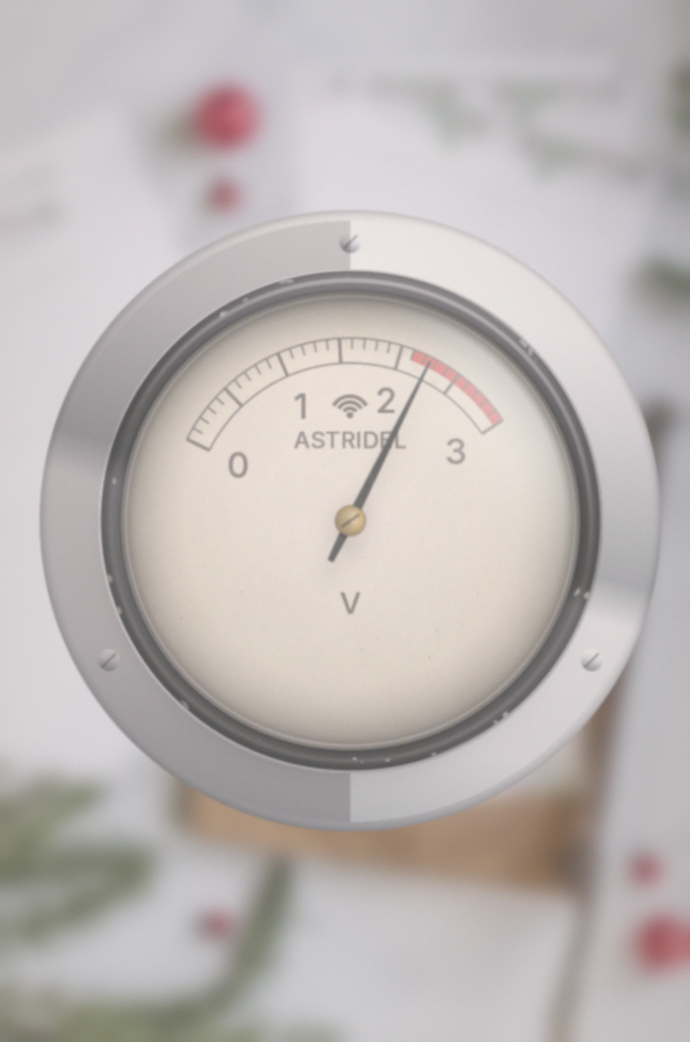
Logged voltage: 2.25 V
